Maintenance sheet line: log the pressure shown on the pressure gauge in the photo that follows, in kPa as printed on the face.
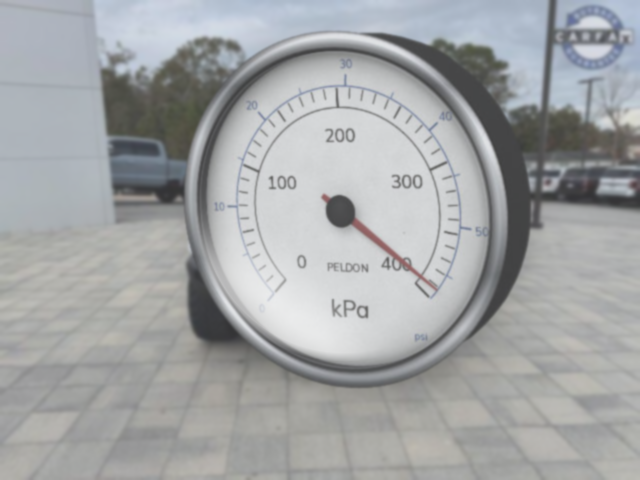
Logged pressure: 390 kPa
